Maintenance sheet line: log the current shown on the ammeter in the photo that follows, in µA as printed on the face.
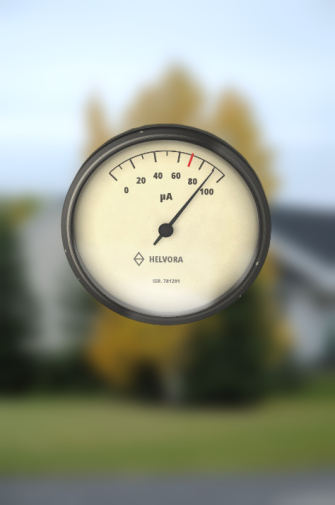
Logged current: 90 µA
